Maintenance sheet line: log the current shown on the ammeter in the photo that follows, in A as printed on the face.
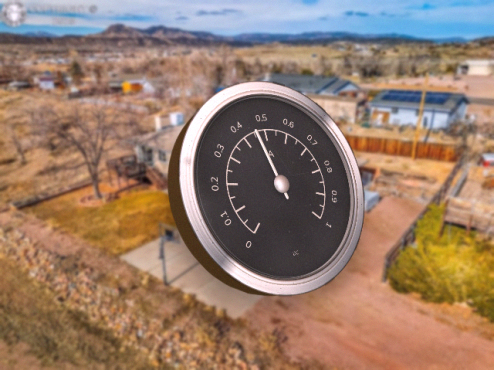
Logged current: 0.45 A
